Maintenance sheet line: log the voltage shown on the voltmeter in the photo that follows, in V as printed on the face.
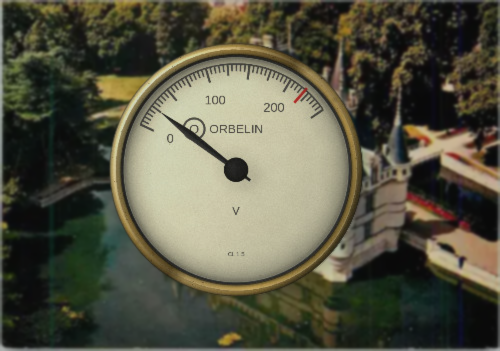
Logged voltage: 25 V
